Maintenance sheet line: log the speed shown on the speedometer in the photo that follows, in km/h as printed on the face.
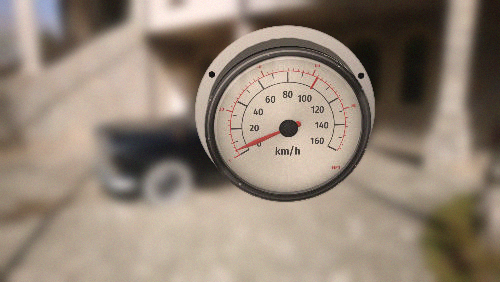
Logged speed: 5 km/h
